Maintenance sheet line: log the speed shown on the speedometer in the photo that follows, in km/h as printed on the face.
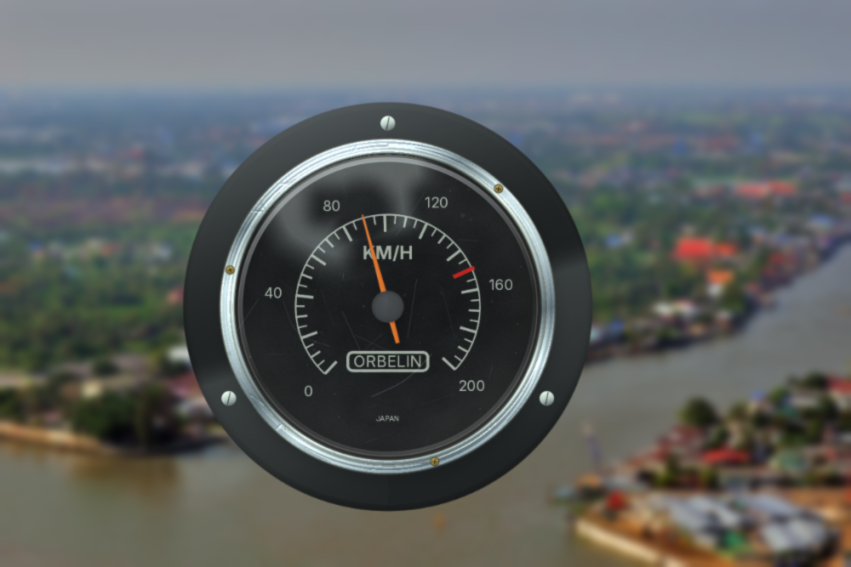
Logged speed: 90 km/h
